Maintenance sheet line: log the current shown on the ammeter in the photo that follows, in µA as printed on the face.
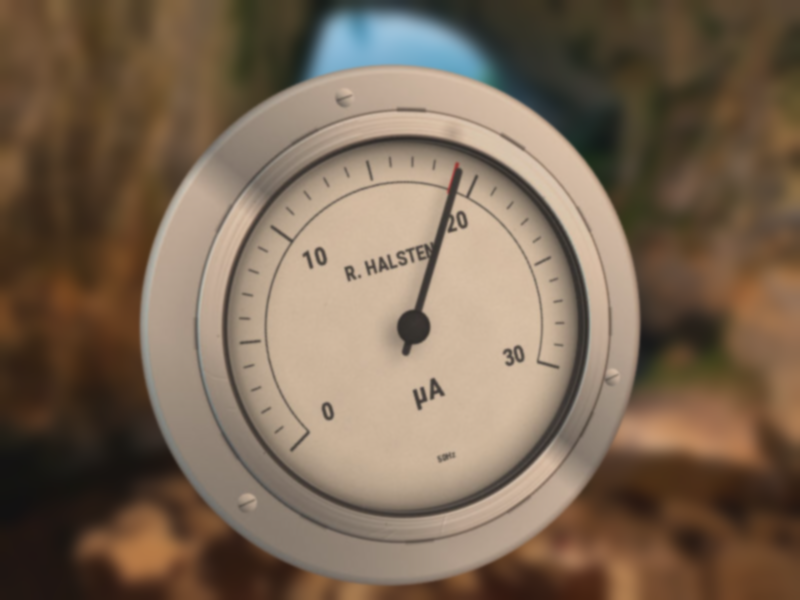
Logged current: 19 µA
